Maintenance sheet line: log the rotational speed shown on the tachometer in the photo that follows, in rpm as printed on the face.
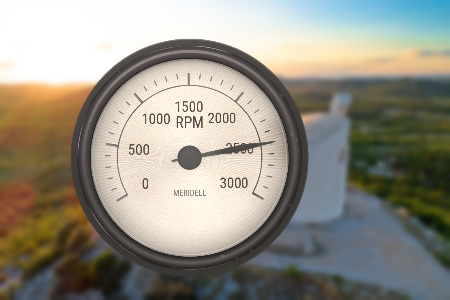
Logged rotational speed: 2500 rpm
